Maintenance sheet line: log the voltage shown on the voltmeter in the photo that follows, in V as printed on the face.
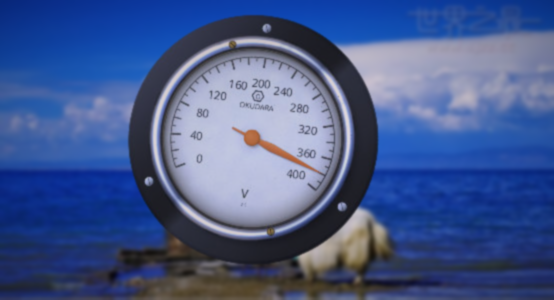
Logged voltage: 380 V
